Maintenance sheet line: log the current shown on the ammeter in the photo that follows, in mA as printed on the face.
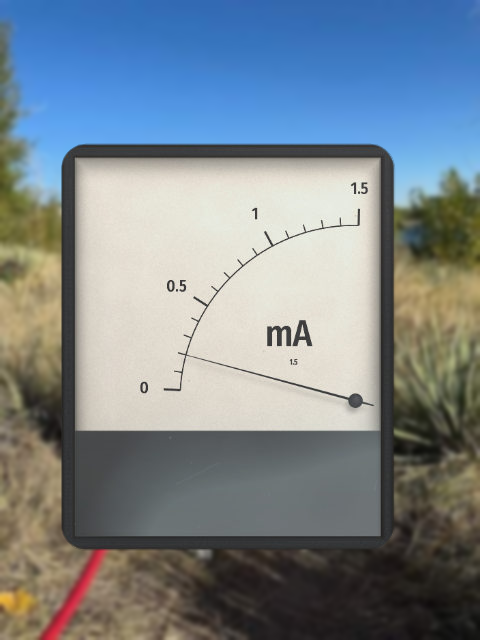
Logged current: 0.2 mA
